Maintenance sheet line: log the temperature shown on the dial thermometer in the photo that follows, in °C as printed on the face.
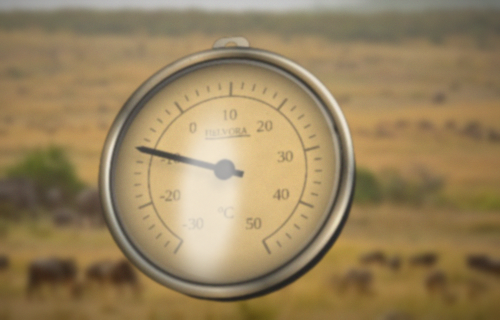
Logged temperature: -10 °C
